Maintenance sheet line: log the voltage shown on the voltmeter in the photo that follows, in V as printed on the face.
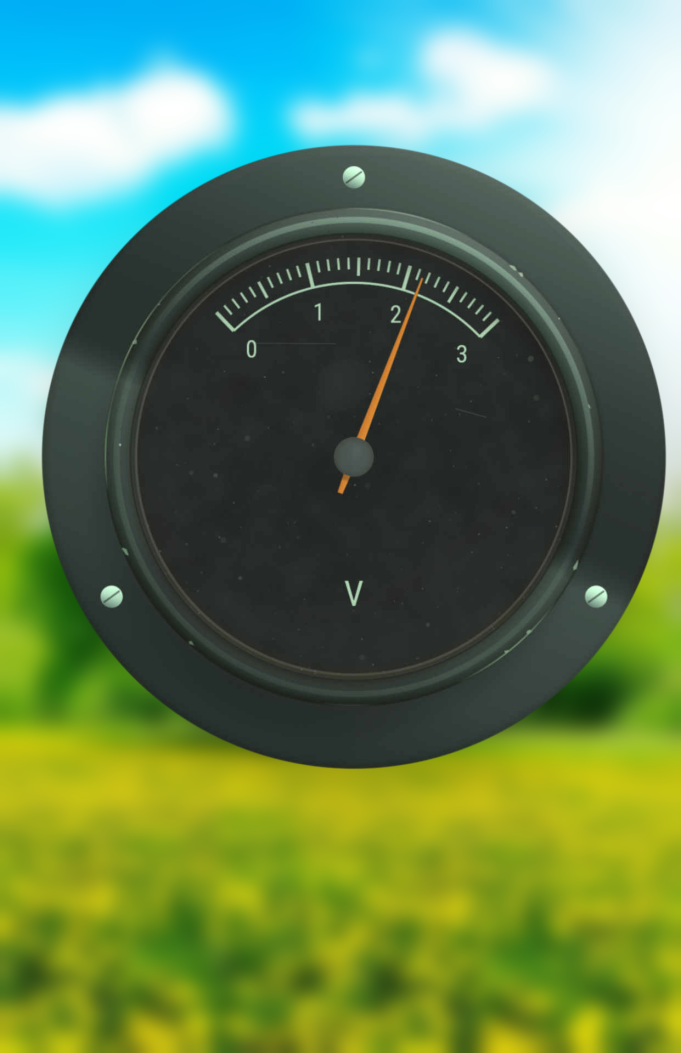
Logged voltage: 2.15 V
